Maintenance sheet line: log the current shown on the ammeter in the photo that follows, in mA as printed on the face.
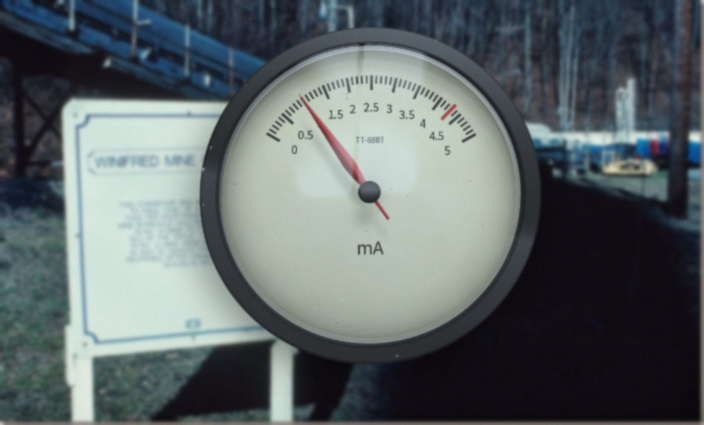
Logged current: 1 mA
